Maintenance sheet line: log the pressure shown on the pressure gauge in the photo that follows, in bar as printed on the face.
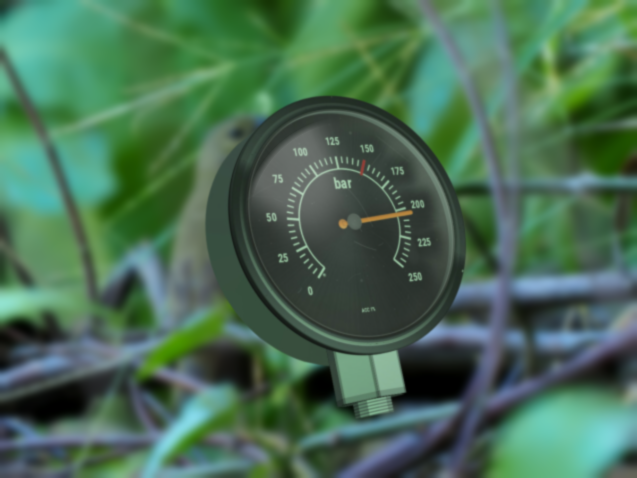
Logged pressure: 205 bar
